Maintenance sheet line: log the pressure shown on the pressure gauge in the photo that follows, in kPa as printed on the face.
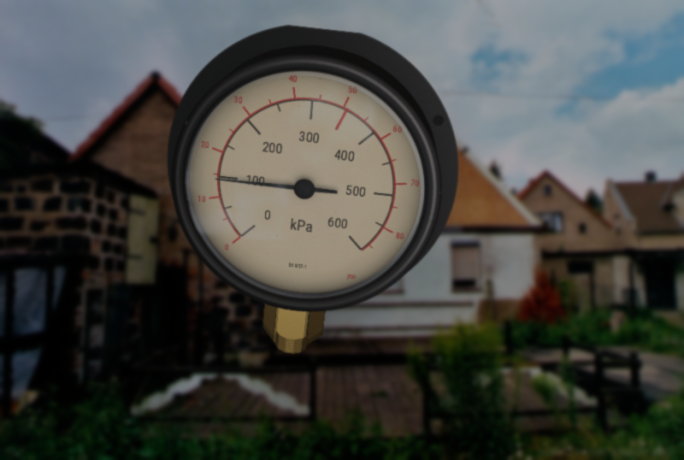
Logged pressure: 100 kPa
